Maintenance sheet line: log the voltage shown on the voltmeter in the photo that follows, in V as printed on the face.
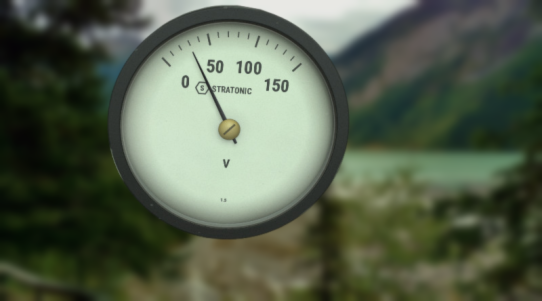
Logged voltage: 30 V
